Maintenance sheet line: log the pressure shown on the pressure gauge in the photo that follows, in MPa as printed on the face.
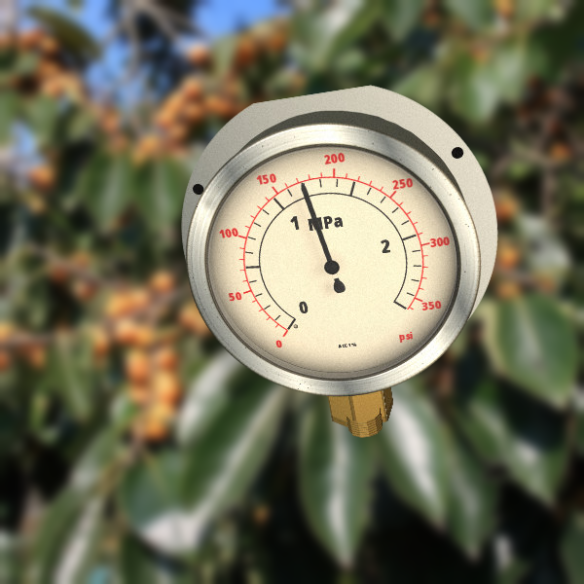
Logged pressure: 1.2 MPa
